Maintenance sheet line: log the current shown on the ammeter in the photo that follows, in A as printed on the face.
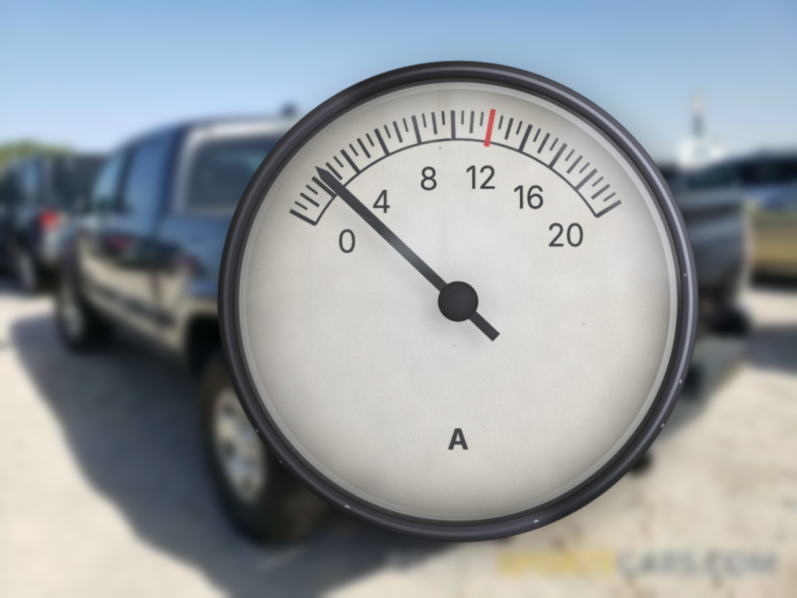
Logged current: 2.5 A
